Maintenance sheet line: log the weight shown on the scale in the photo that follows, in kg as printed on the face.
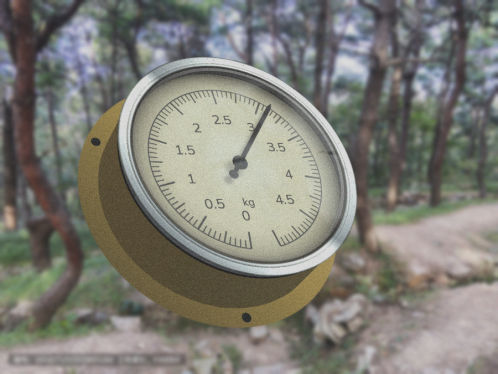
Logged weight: 3.1 kg
